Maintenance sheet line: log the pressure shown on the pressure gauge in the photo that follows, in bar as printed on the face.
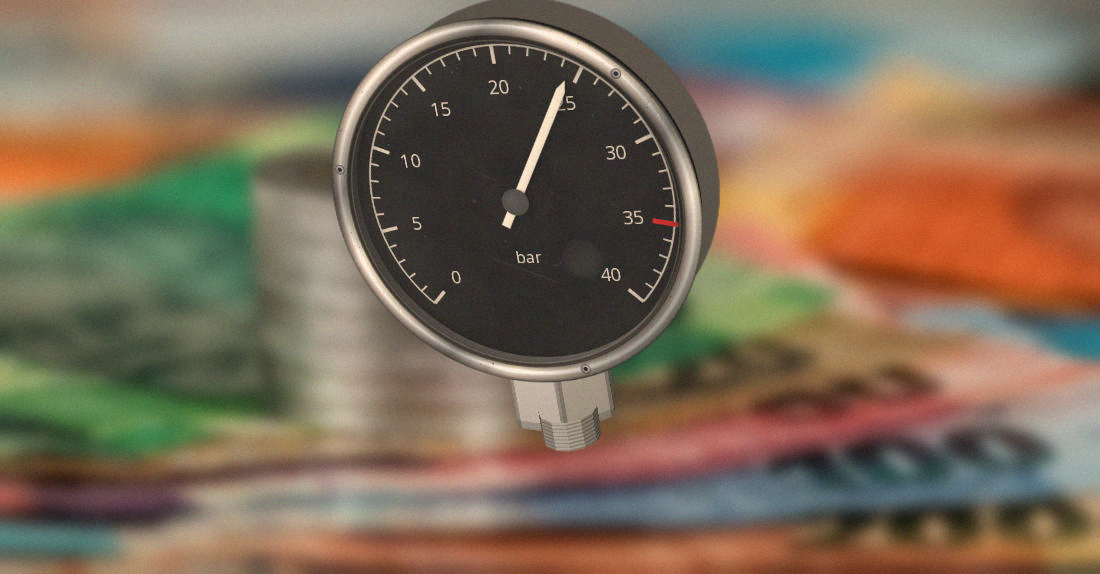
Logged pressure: 24.5 bar
